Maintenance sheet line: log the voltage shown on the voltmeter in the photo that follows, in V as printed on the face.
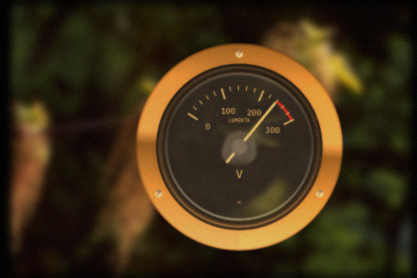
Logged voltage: 240 V
